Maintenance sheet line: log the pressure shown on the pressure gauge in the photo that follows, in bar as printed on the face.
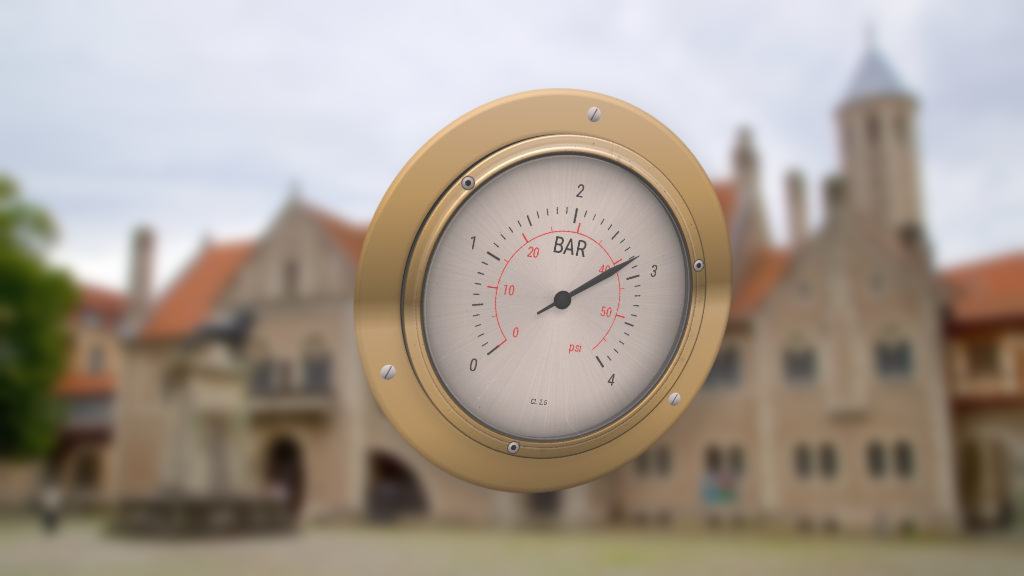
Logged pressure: 2.8 bar
